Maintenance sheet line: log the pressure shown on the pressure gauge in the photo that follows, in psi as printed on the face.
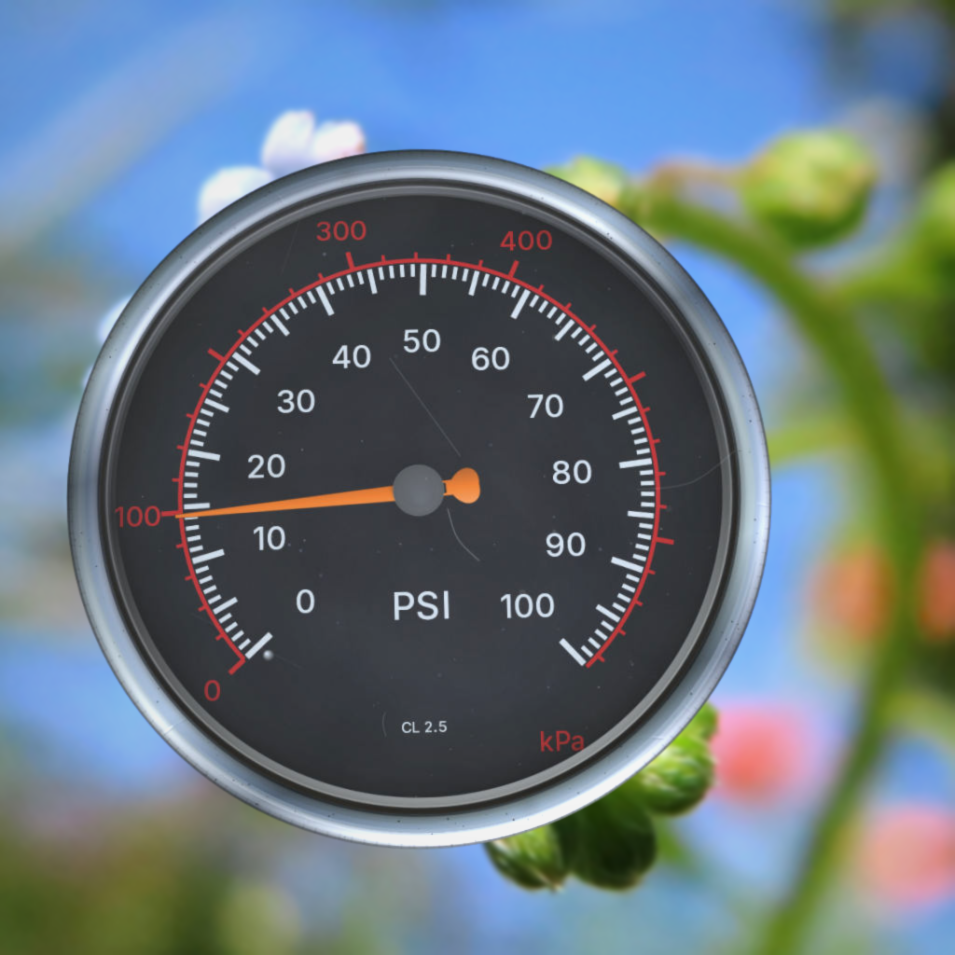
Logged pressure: 14 psi
